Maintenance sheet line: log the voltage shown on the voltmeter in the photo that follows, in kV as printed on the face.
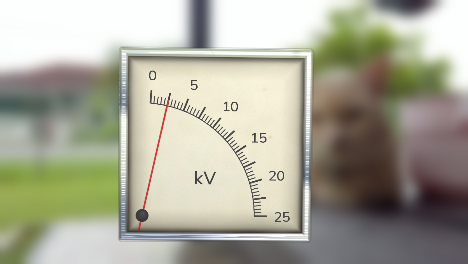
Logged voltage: 2.5 kV
